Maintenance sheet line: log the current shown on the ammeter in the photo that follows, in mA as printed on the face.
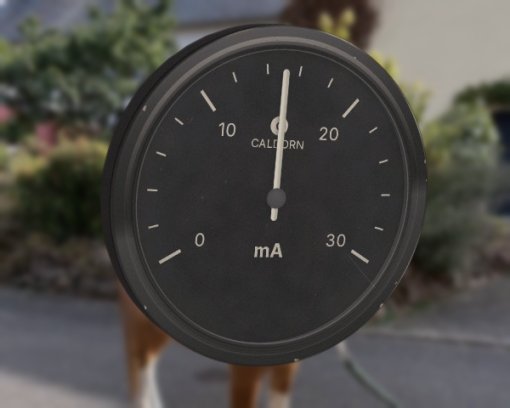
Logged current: 15 mA
